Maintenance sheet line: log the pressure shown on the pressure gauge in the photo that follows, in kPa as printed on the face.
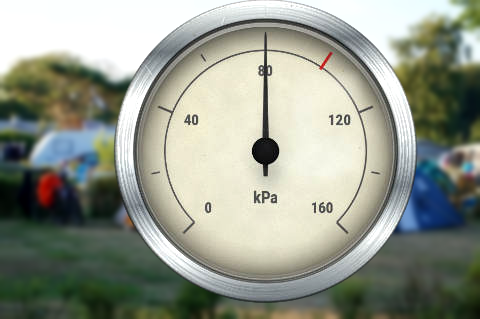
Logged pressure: 80 kPa
